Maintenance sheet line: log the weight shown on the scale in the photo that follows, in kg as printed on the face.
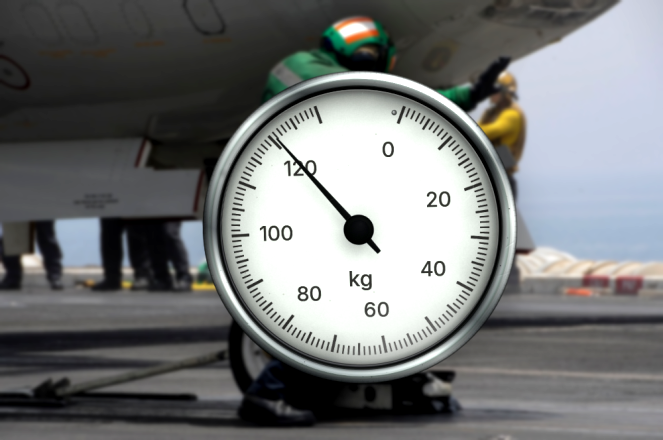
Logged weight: 121 kg
